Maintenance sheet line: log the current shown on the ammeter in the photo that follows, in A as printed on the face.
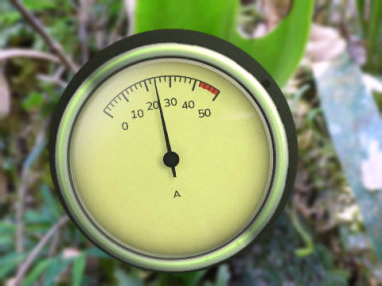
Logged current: 24 A
